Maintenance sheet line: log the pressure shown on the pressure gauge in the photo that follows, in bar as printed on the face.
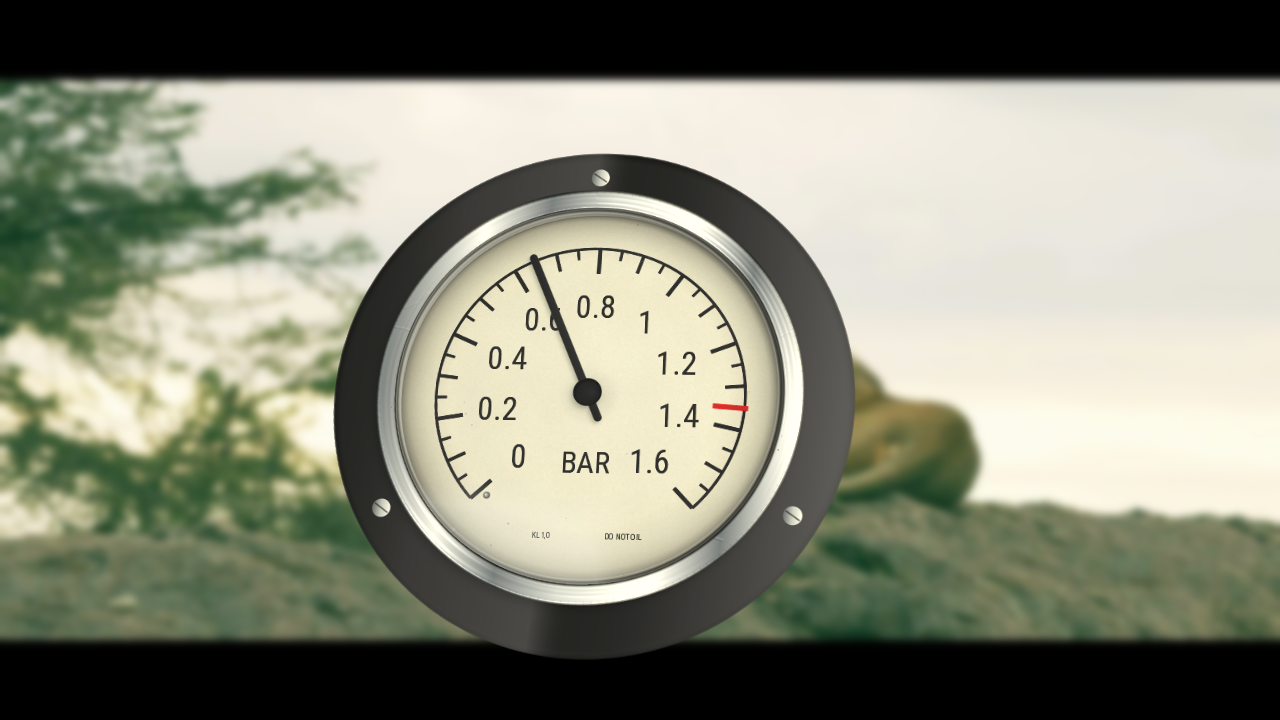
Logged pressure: 0.65 bar
